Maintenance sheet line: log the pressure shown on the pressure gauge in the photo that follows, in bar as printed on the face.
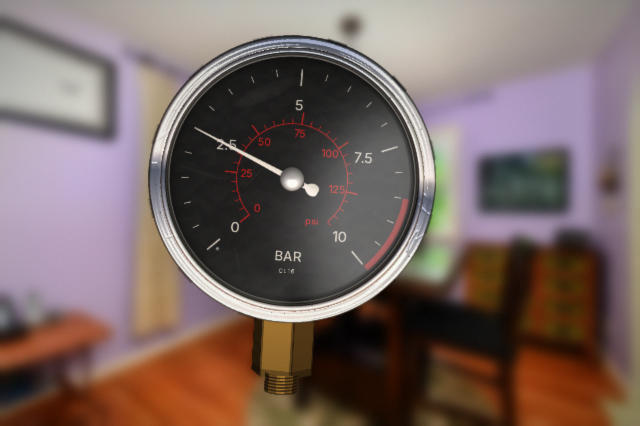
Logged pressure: 2.5 bar
